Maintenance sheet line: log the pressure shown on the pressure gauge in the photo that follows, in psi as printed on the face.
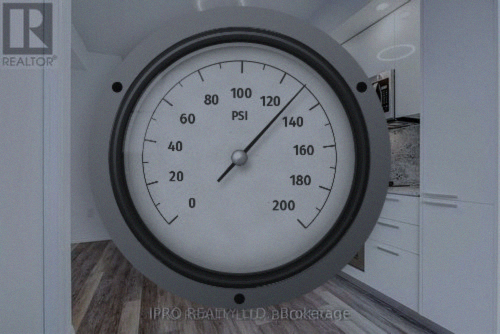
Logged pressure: 130 psi
